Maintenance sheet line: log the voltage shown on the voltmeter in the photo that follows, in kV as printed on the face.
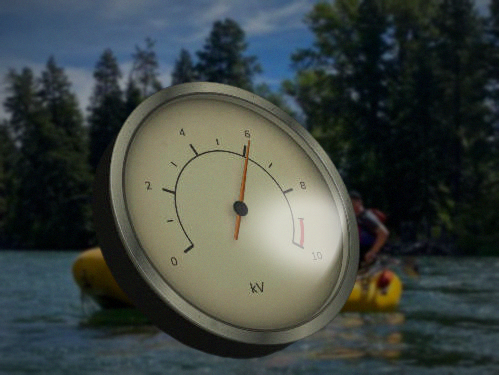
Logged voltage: 6 kV
